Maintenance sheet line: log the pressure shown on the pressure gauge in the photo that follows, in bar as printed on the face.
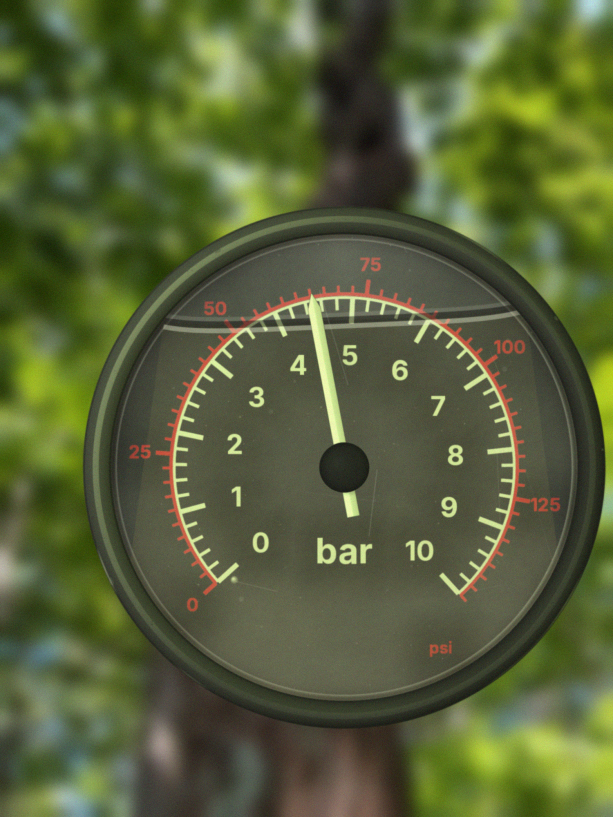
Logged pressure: 4.5 bar
